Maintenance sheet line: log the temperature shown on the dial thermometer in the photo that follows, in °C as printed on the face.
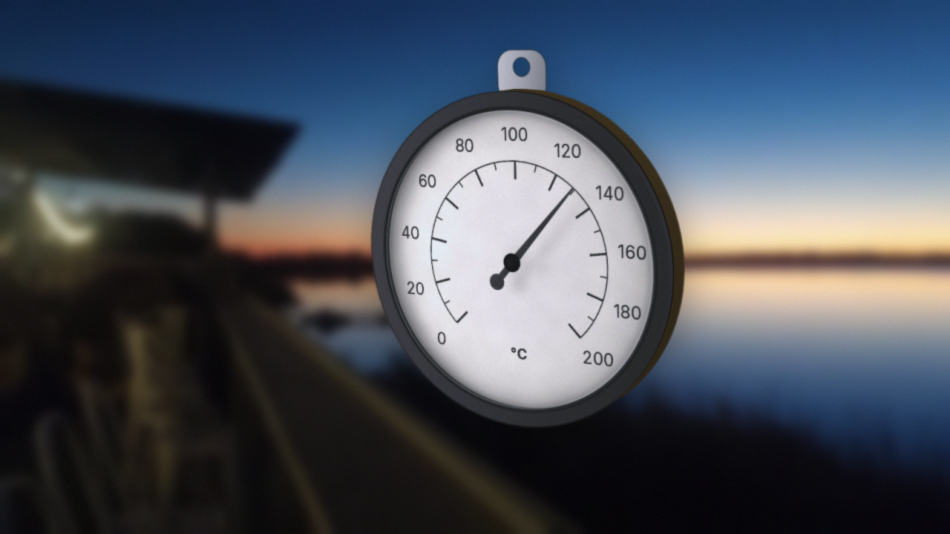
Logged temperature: 130 °C
